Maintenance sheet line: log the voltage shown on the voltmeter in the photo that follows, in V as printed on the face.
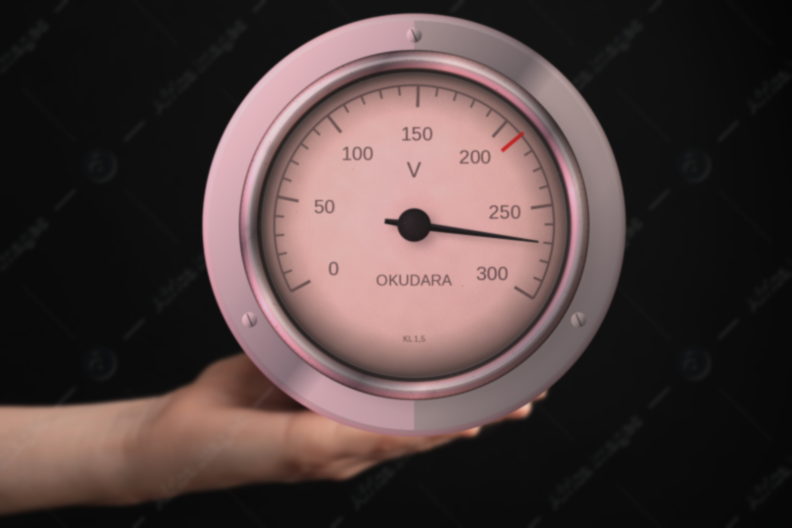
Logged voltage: 270 V
